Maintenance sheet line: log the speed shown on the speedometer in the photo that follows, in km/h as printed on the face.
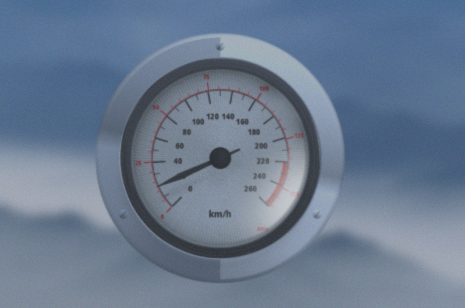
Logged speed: 20 km/h
